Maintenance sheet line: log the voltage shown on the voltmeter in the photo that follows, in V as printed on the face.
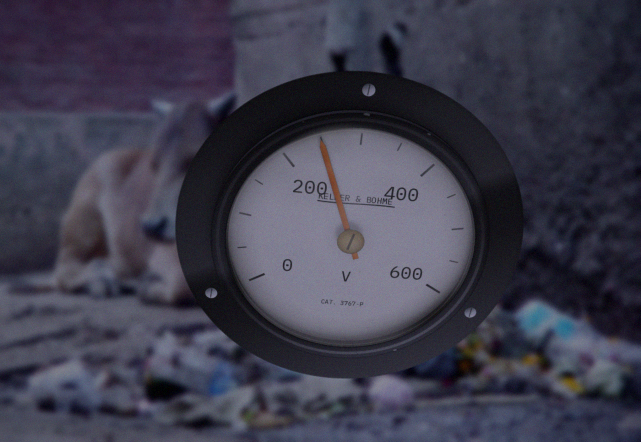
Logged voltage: 250 V
